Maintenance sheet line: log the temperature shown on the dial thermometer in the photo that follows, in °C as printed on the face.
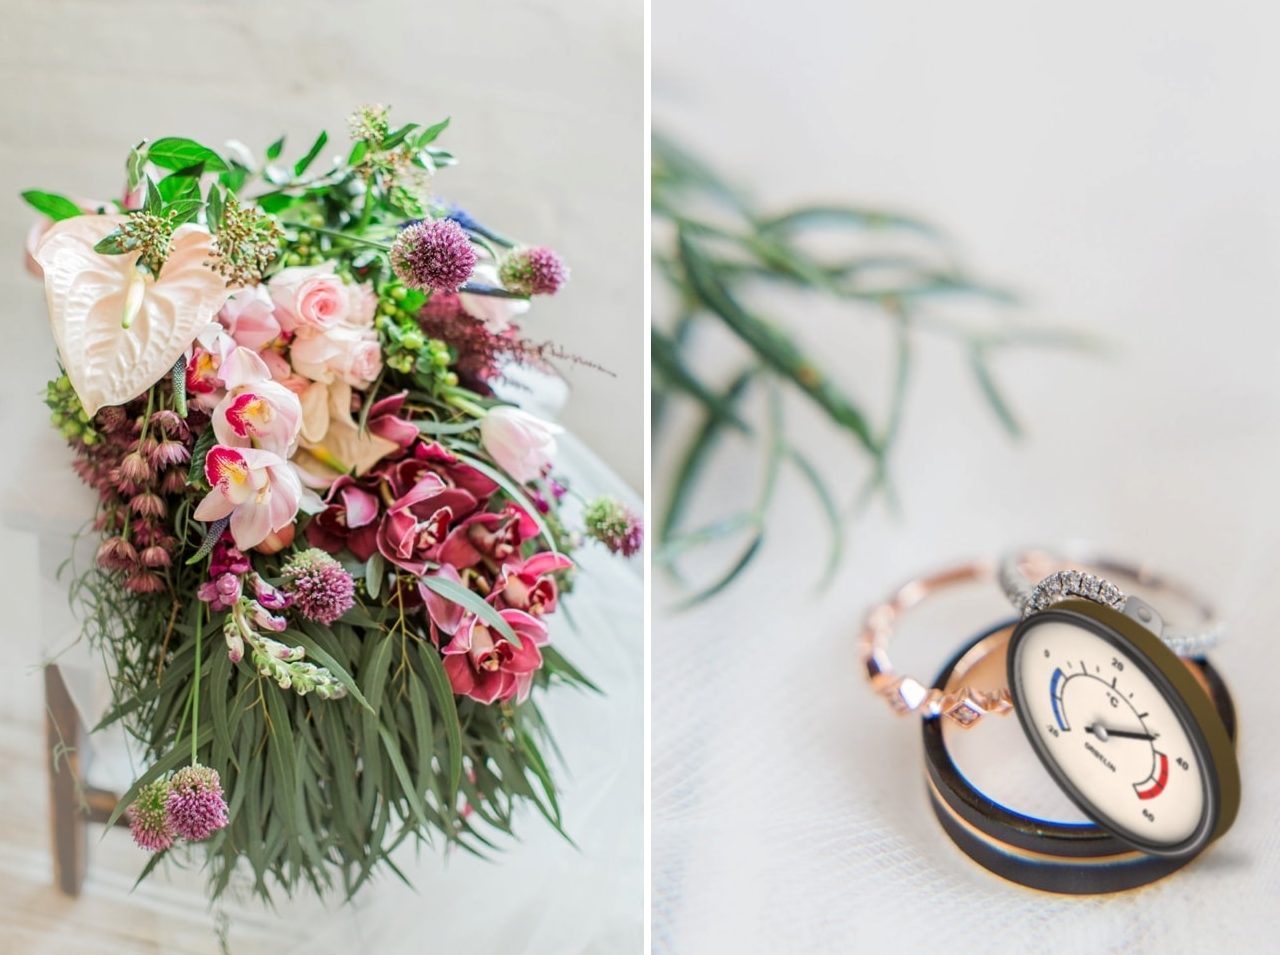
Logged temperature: 35 °C
